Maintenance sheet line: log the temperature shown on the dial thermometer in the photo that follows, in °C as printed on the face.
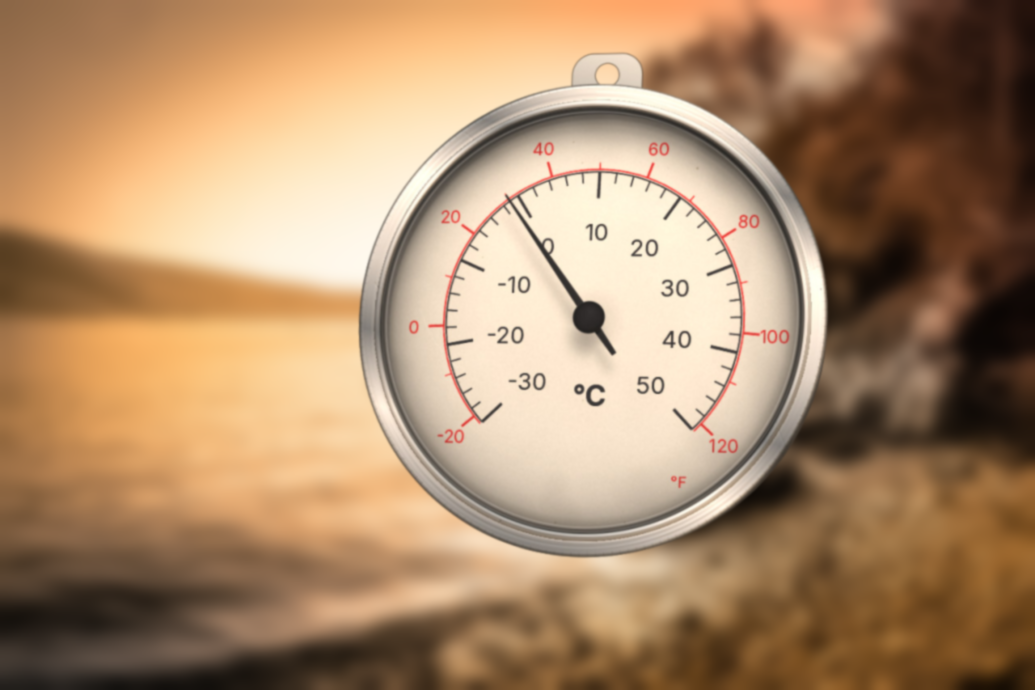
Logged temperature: -1 °C
